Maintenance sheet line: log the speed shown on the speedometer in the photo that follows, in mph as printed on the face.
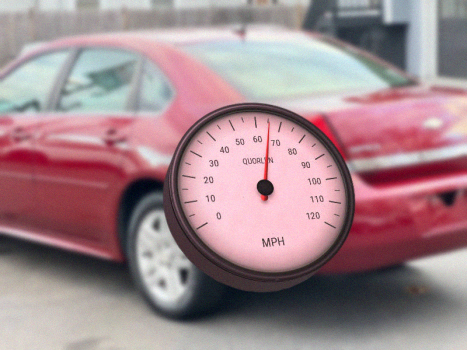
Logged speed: 65 mph
